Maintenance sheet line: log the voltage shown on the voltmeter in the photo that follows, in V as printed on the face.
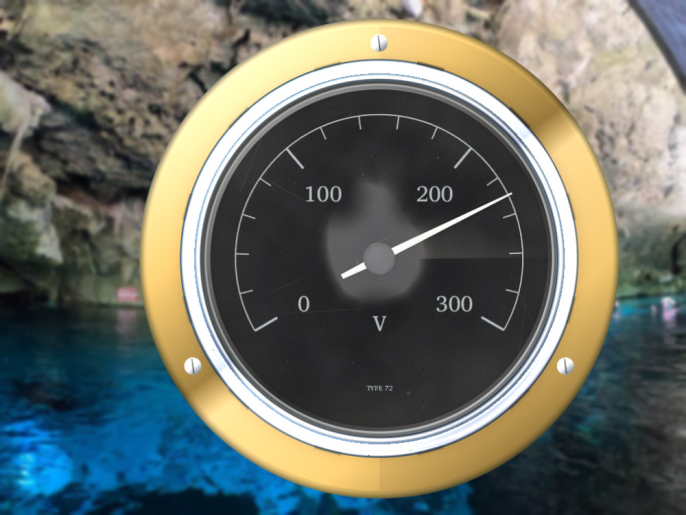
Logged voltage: 230 V
